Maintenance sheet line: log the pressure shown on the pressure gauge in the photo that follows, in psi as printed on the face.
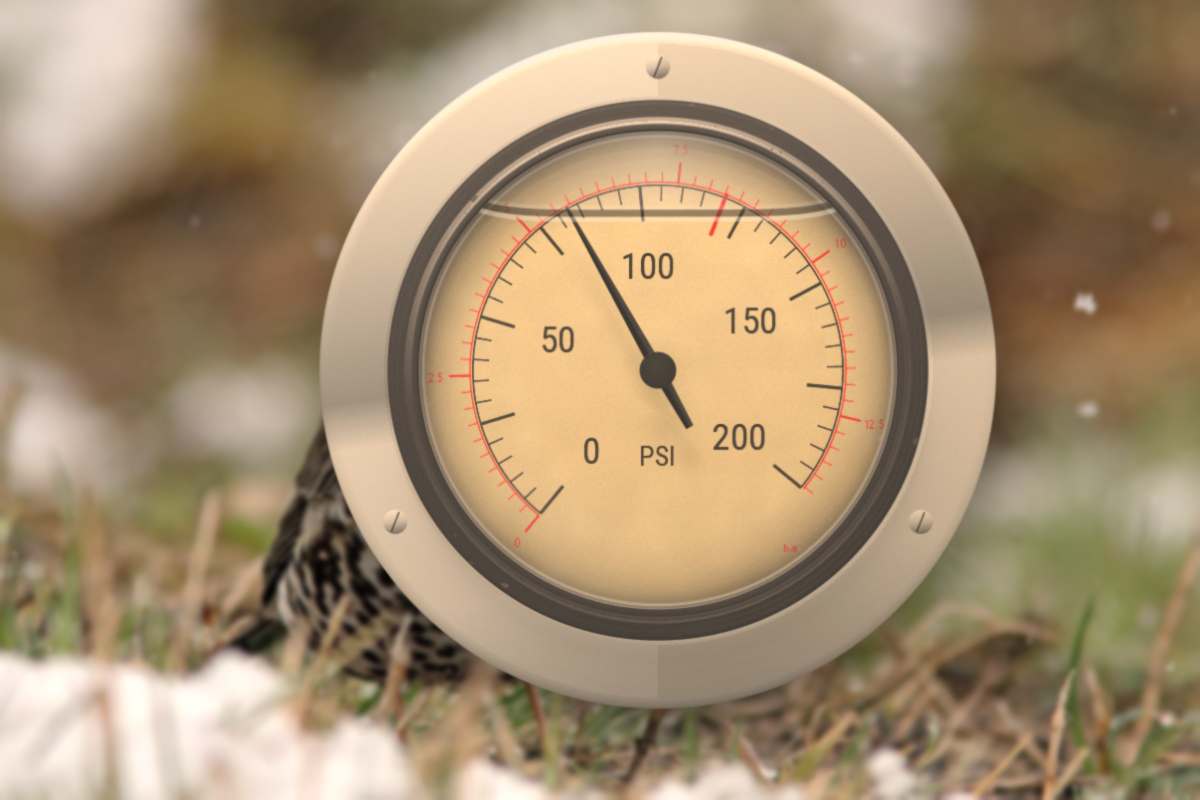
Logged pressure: 82.5 psi
